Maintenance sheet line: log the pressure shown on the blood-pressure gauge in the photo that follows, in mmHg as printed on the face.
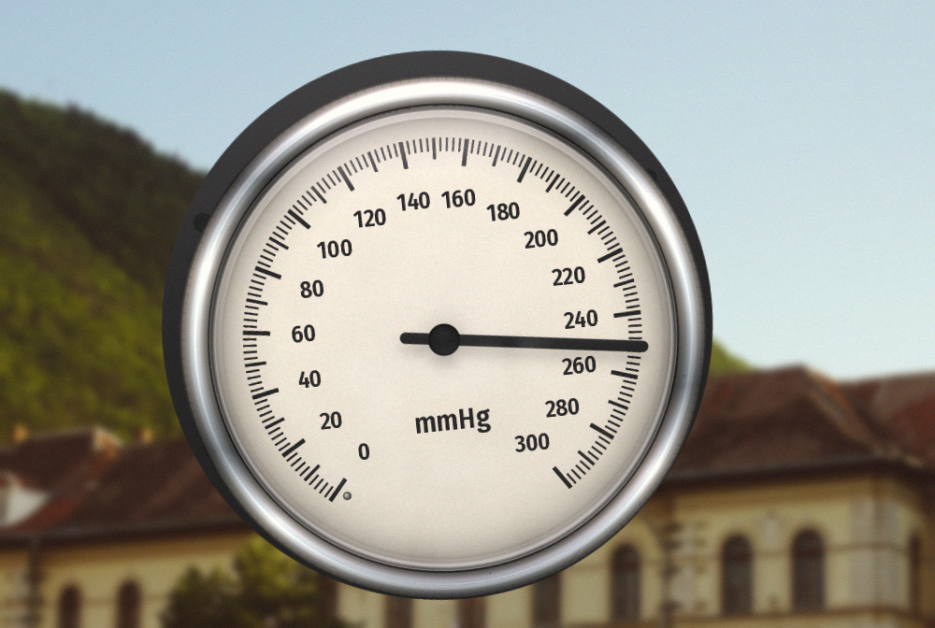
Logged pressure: 250 mmHg
